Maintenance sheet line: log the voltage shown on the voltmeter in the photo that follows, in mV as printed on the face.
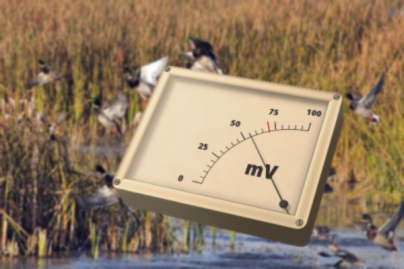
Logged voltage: 55 mV
